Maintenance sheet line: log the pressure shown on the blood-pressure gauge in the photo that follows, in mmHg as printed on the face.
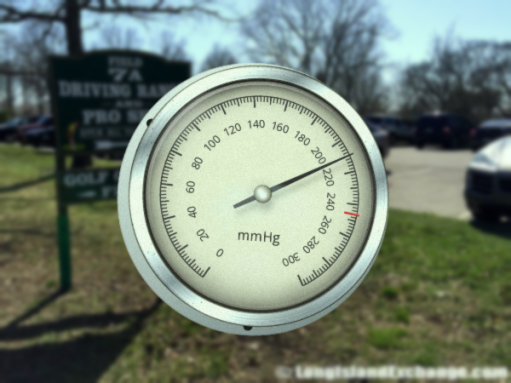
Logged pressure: 210 mmHg
